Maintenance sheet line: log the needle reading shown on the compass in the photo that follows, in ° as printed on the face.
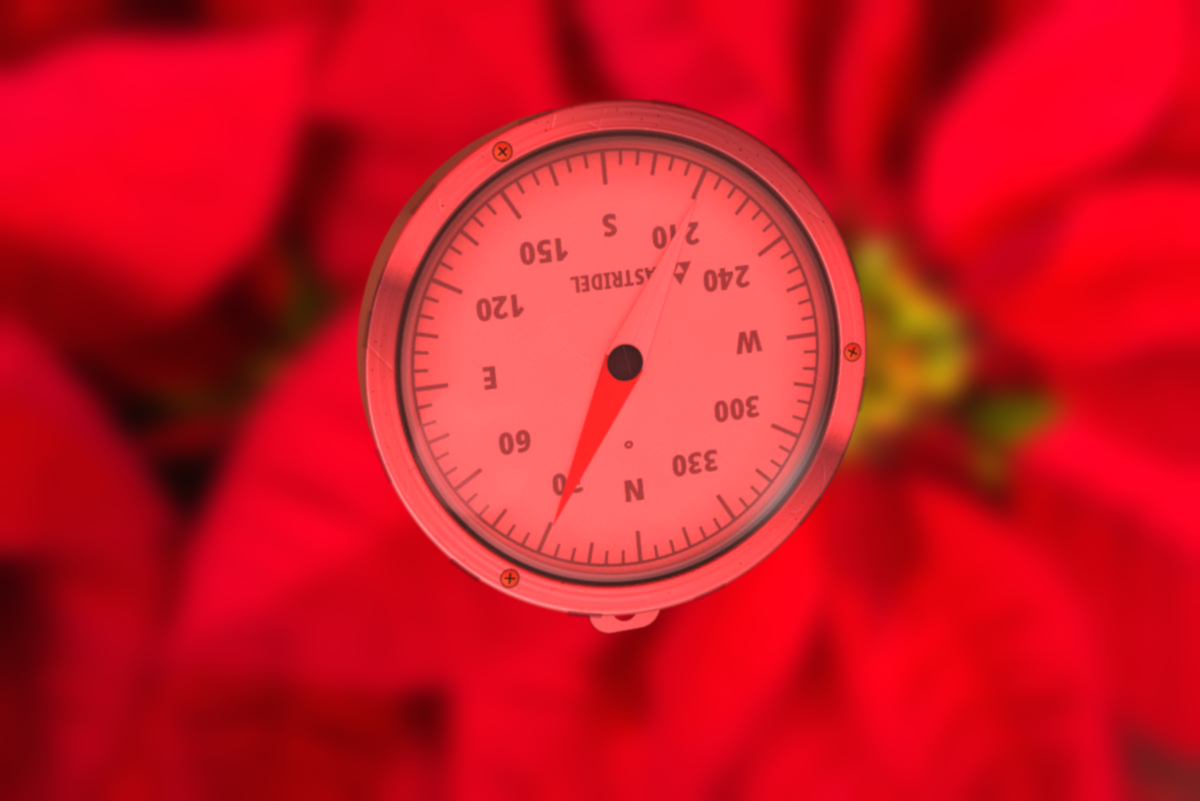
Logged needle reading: 30 °
